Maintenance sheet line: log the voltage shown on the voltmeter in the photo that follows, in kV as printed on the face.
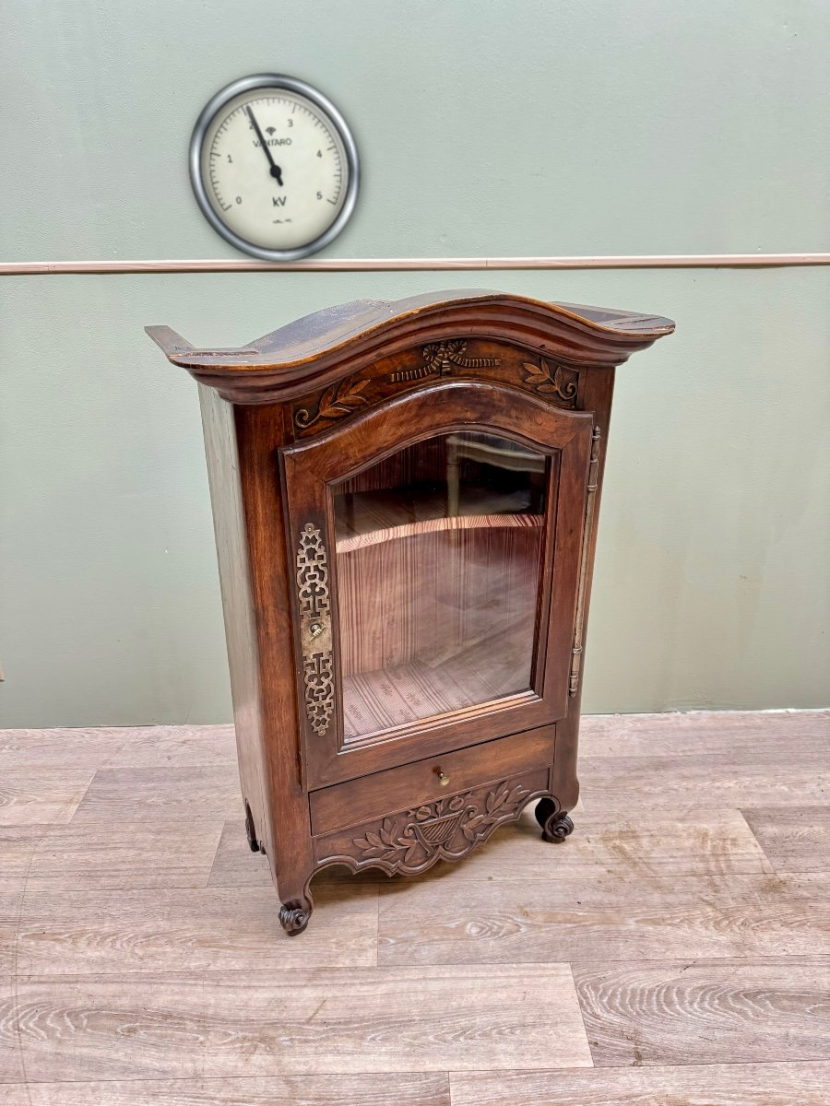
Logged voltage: 2.1 kV
